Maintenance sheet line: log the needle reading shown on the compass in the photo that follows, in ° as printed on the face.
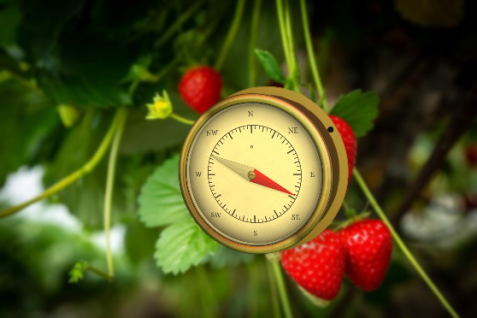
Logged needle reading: 115 °
